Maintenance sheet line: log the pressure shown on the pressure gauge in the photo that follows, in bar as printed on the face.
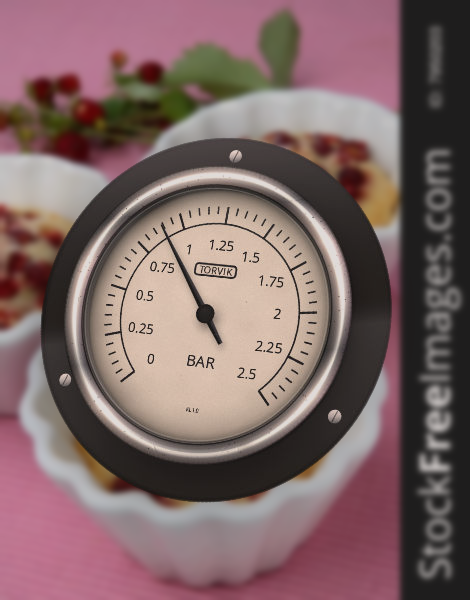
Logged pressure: 0.9 bar
